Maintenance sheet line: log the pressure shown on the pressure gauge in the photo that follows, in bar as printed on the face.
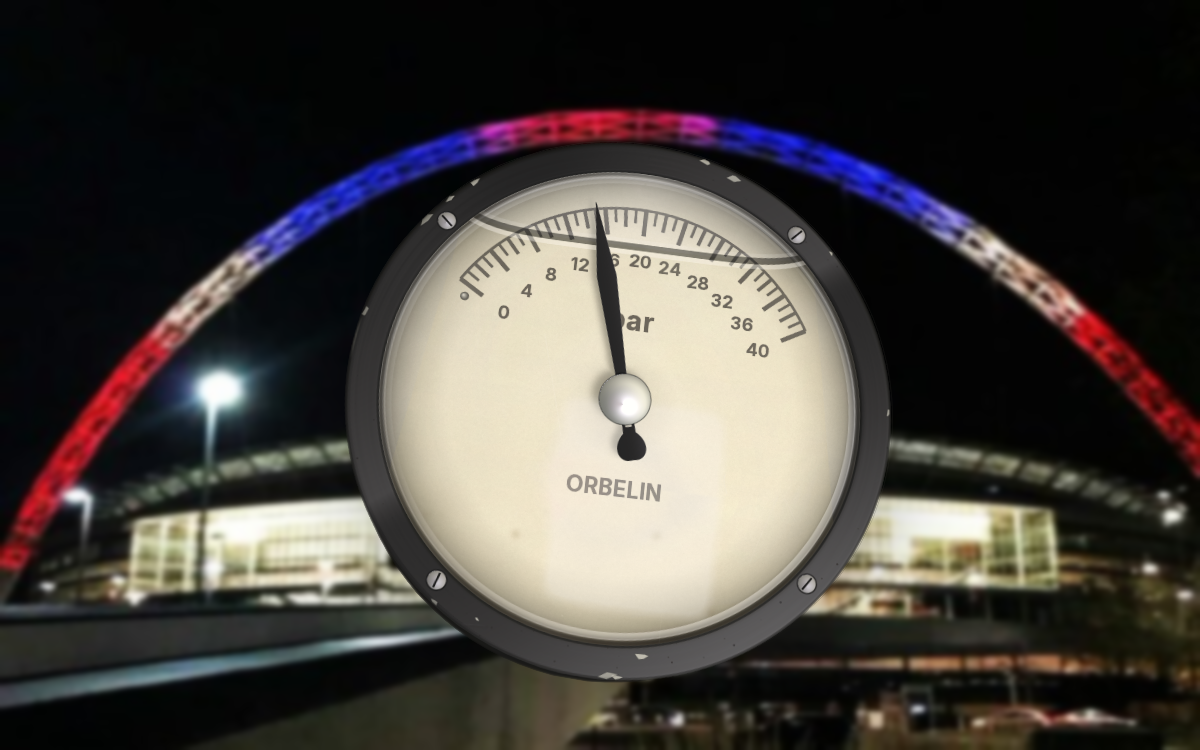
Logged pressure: 15 bar
